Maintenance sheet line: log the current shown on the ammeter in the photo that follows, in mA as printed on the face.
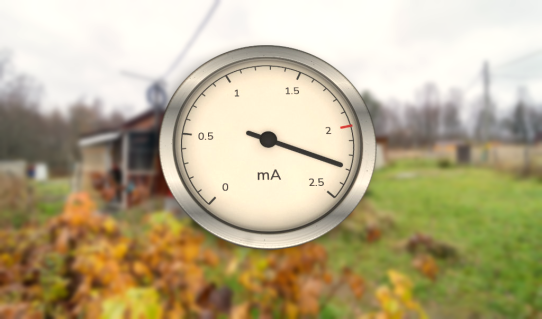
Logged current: 2.3 mA
